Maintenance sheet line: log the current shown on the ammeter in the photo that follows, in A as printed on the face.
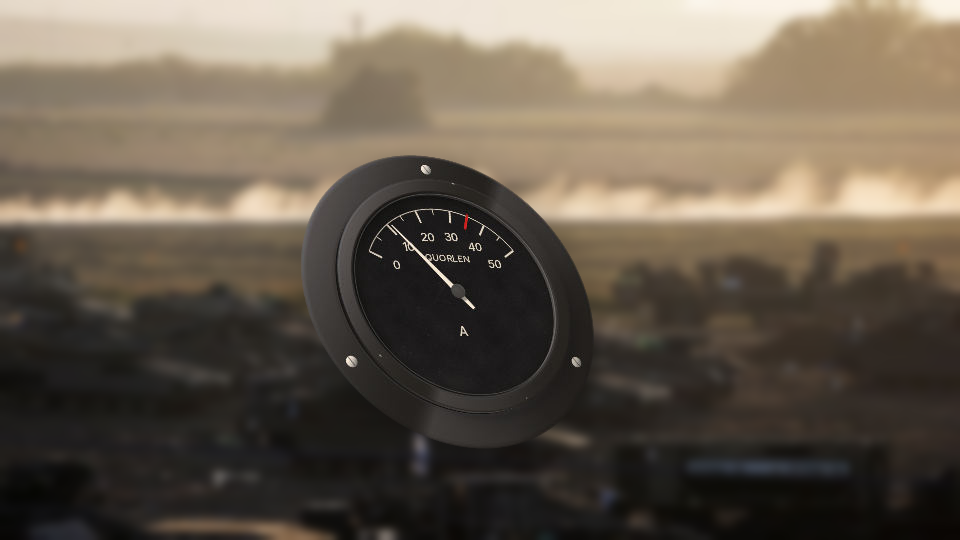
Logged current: 10 A
